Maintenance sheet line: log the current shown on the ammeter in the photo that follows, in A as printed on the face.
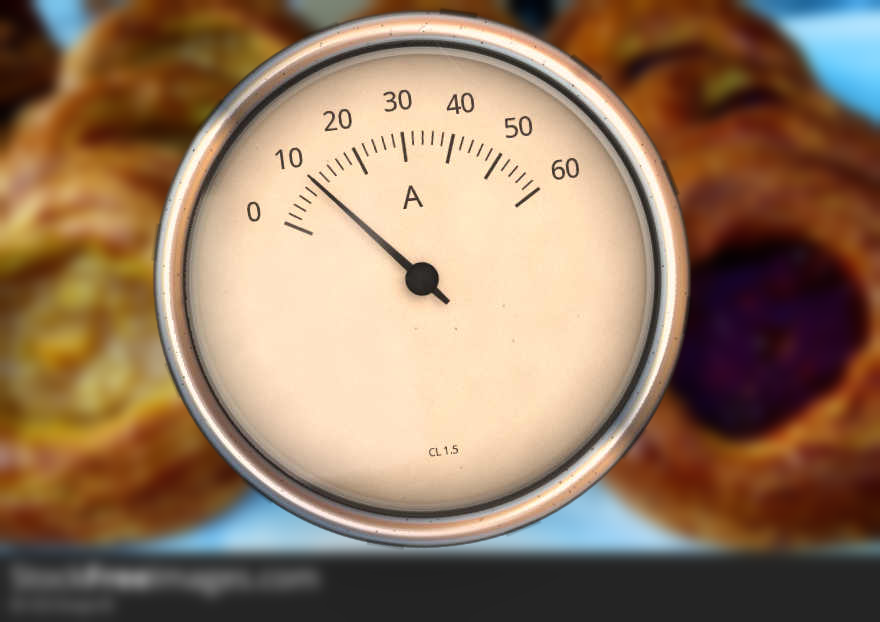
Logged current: 10 A
